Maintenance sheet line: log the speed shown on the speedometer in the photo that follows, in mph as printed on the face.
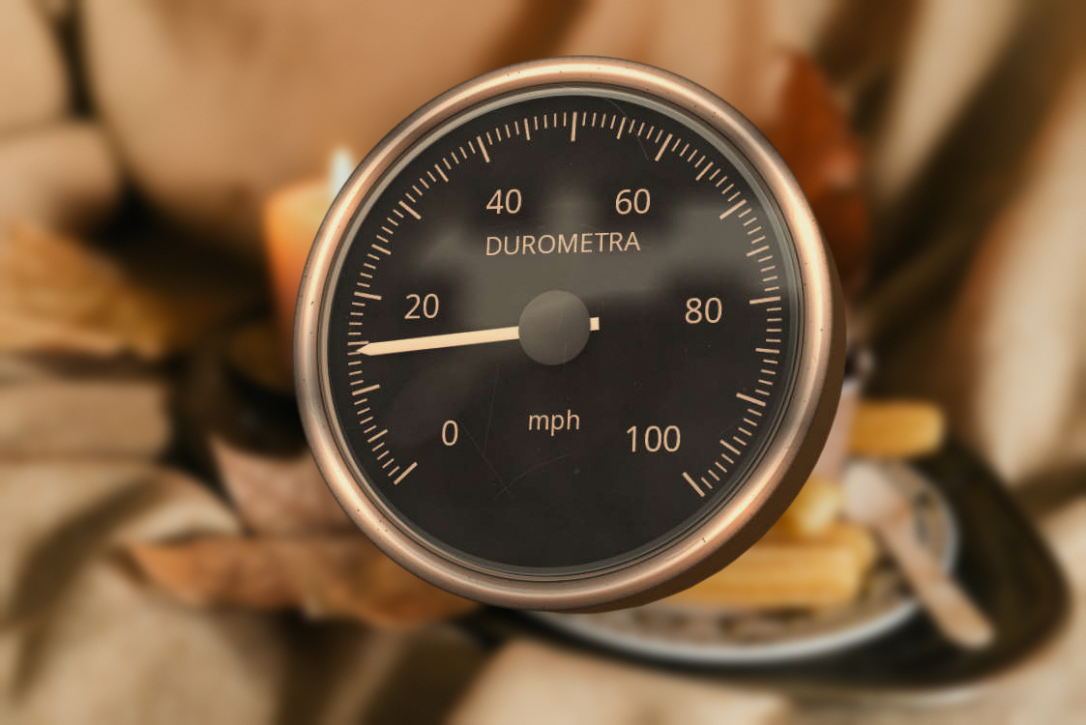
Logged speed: 14 mph
